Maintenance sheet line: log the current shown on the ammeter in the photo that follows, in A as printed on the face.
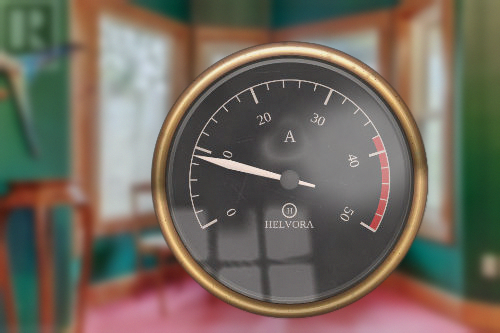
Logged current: 9 A
